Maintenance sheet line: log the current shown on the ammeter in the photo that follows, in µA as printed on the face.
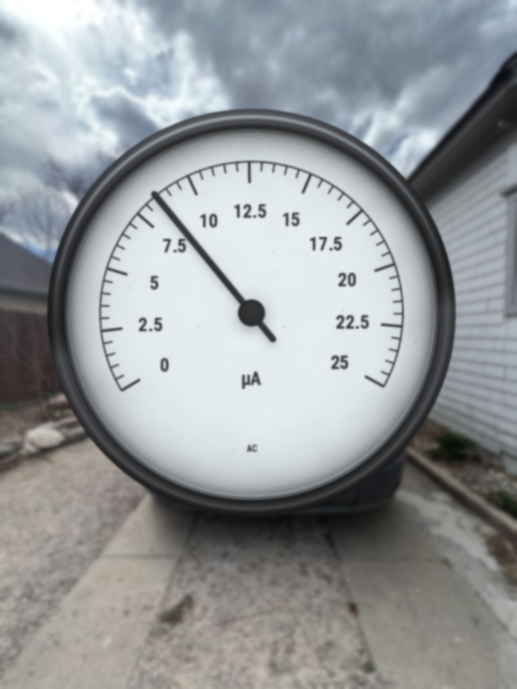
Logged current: 8.5 µA
